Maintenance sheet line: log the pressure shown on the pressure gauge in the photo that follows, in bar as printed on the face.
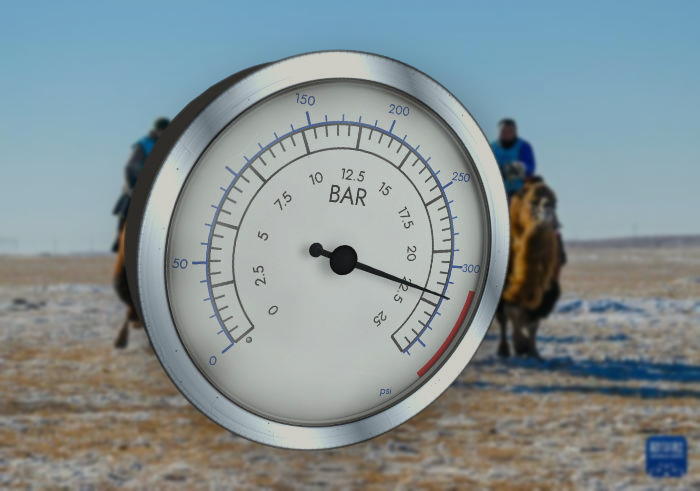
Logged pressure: 22 bar
